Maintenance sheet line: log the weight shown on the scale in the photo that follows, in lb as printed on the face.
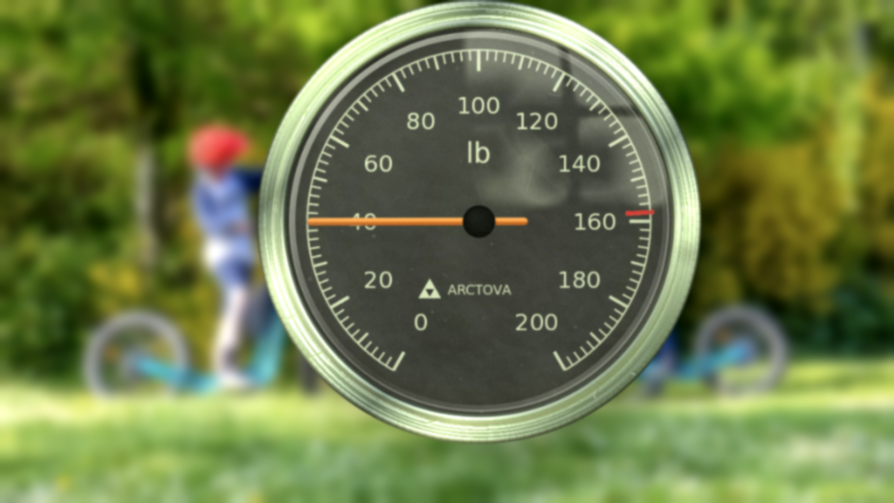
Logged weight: 40 lb
